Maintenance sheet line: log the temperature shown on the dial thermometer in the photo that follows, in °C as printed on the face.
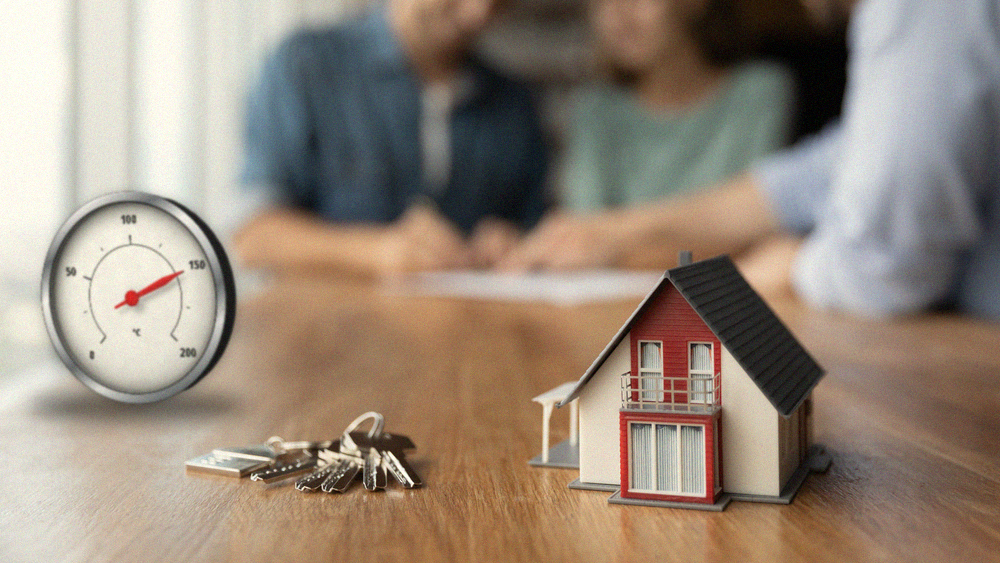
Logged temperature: 150 °C
